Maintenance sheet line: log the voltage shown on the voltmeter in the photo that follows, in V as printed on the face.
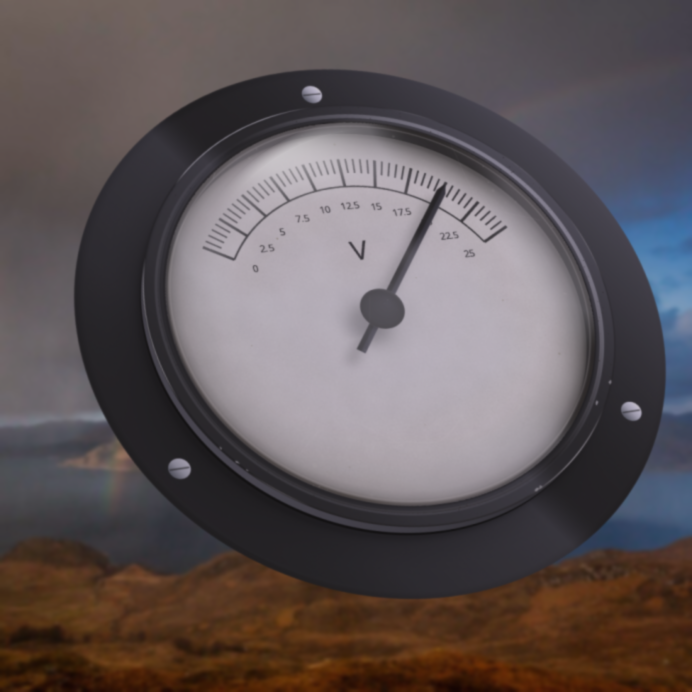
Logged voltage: 20 V
